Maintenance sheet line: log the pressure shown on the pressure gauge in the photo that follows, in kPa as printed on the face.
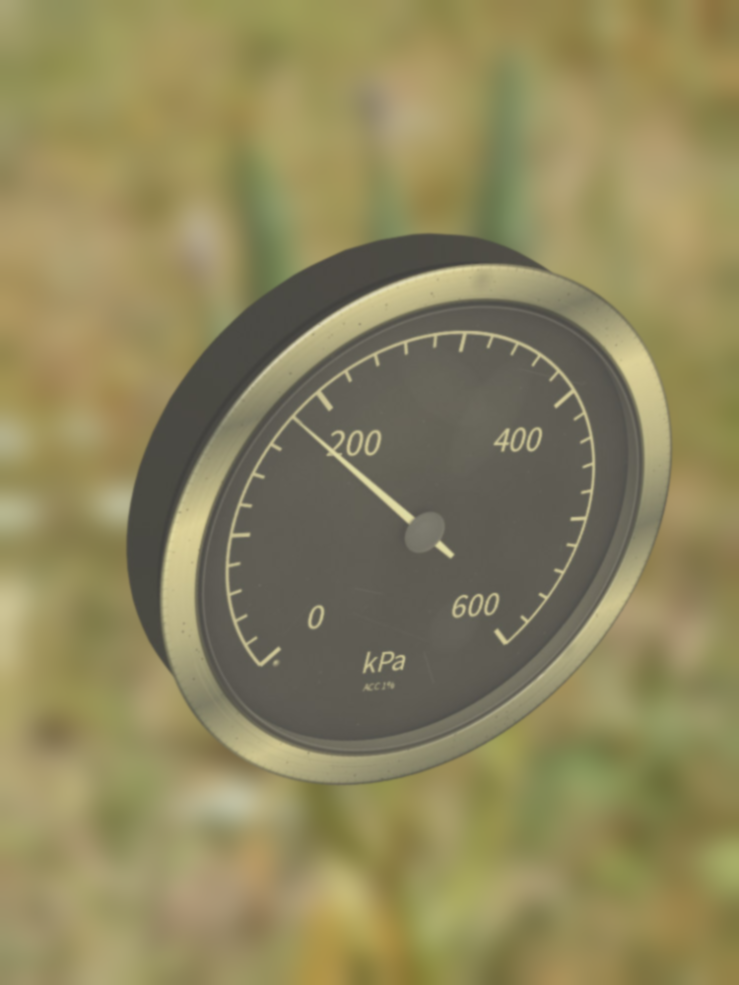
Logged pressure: 180 kPa
